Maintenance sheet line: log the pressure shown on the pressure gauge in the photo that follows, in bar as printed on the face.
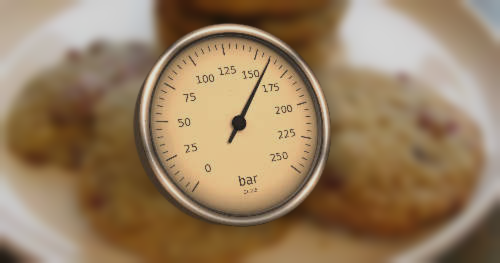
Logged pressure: 160 bar
